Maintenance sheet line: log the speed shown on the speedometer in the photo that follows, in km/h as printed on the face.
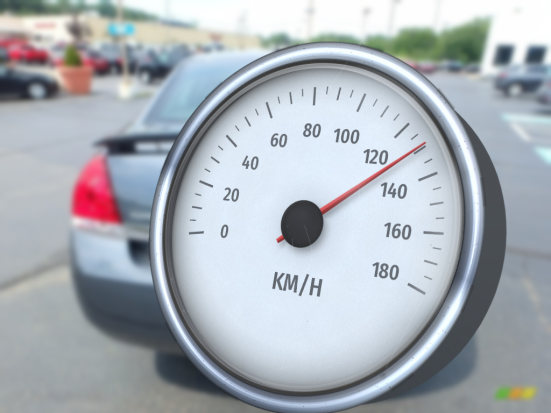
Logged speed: 130 km/h
